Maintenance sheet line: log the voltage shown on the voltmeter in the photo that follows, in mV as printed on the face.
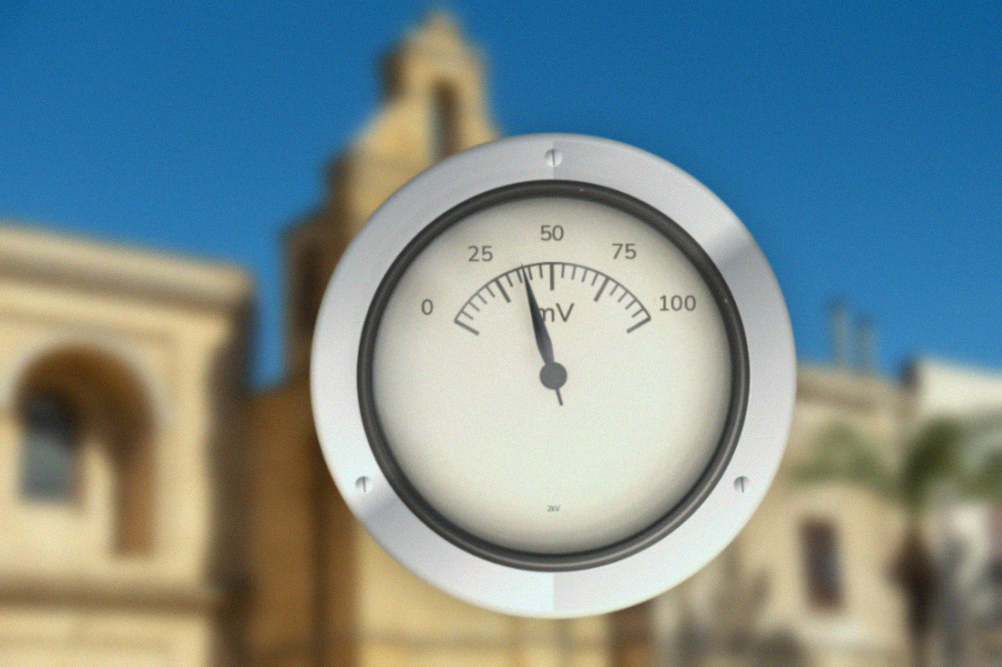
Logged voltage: 37.5 mV
